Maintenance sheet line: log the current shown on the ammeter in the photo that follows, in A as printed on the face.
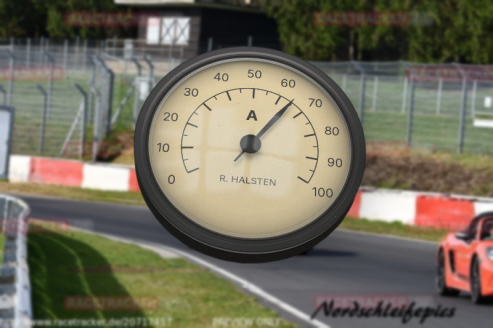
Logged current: 65 A
